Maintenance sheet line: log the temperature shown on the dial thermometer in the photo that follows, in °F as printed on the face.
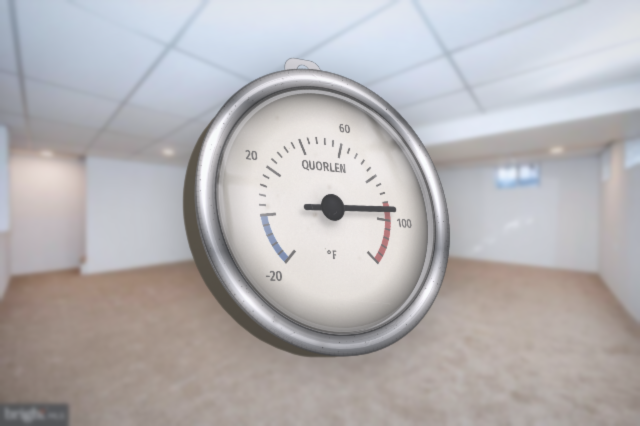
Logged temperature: 96 °F
